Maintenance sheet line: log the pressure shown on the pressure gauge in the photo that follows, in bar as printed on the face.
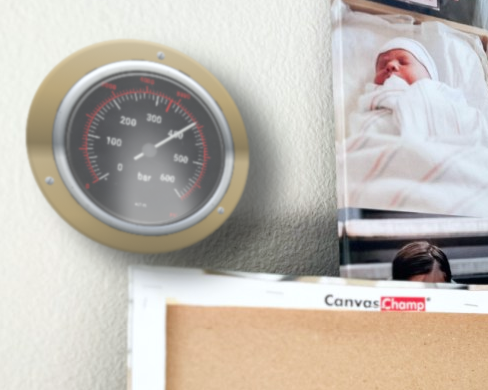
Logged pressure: 400 bar
